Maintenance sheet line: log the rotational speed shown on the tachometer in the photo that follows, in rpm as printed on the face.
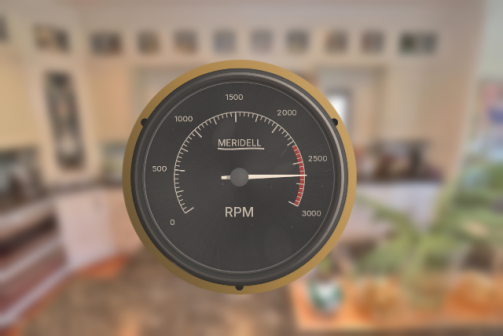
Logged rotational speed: 2650 rpm
